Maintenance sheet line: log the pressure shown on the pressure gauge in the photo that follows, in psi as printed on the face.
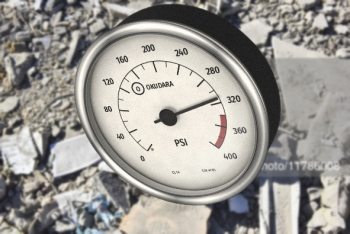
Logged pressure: 310 psi
